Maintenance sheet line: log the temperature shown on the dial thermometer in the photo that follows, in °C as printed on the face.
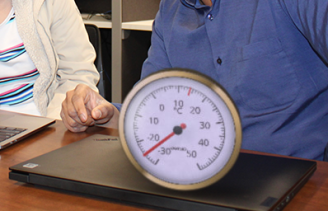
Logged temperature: -25 °C
